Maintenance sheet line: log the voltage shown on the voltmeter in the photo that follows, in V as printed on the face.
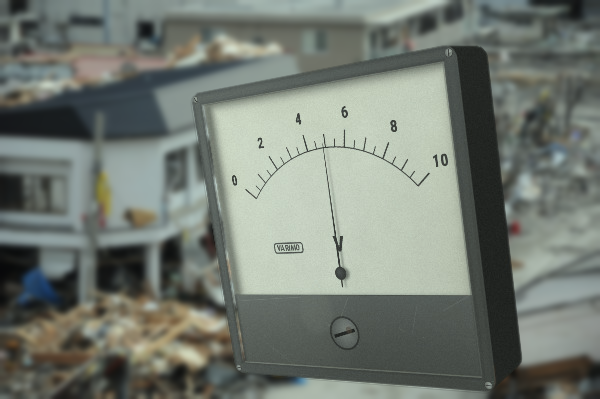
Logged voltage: 5 V
